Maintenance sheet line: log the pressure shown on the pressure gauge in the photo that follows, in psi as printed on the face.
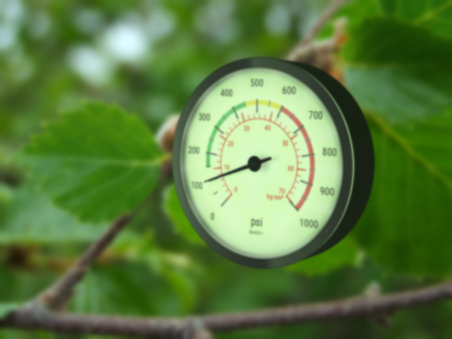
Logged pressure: 100 psi
